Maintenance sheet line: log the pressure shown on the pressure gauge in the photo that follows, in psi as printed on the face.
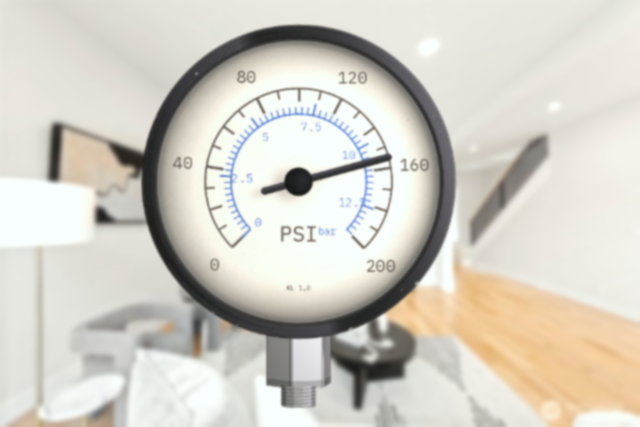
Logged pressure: 155 psi
